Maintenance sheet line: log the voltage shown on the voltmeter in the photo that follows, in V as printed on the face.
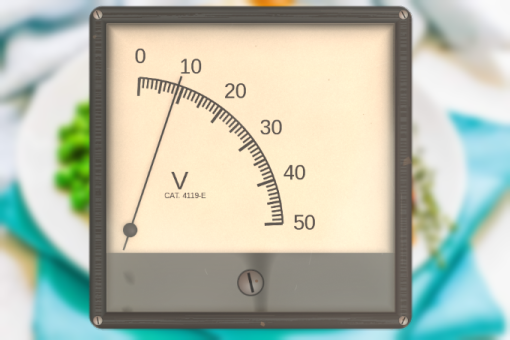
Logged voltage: 9 V
